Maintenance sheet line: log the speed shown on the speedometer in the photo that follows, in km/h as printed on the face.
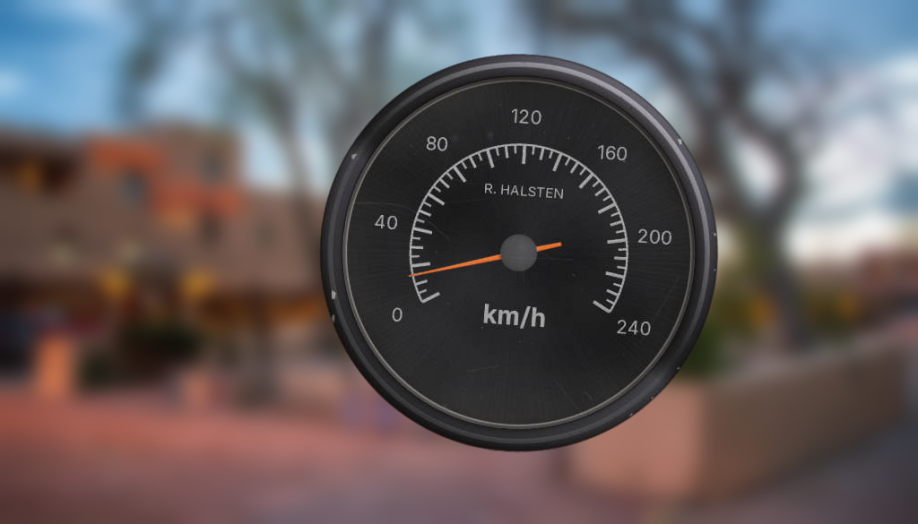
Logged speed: 15 km/h
